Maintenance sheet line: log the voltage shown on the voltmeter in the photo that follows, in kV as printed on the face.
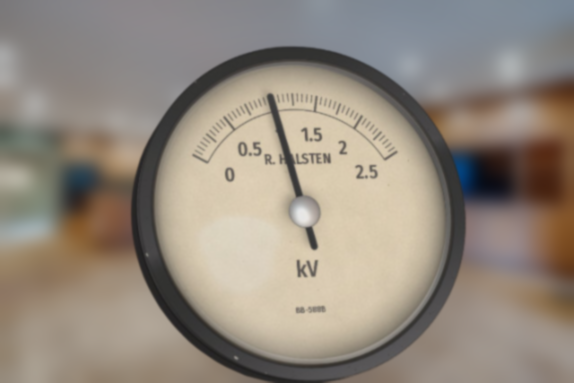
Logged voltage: 1 kV
